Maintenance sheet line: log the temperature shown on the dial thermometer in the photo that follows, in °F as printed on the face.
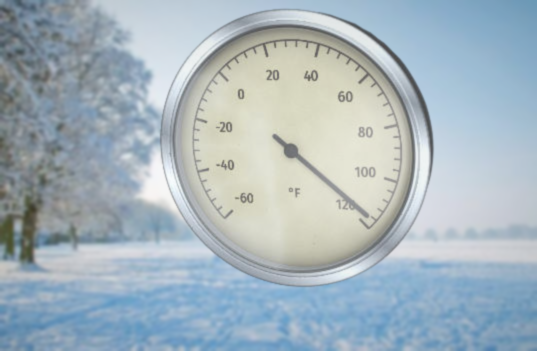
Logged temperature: 116 °F
